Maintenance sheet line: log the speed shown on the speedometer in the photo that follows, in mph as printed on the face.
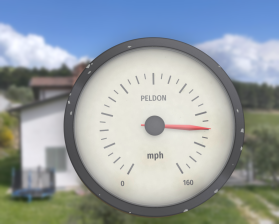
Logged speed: 130 mph
